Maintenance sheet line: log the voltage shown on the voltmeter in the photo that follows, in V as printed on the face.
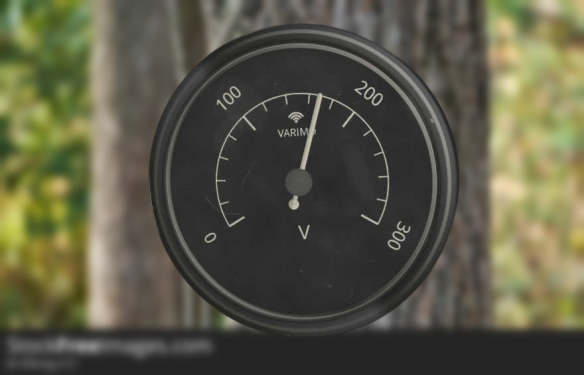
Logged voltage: 170 V
